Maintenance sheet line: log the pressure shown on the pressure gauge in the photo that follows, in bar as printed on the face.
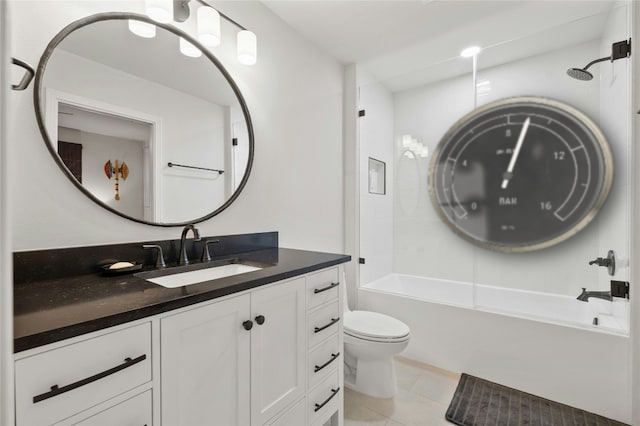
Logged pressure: 9 bar
